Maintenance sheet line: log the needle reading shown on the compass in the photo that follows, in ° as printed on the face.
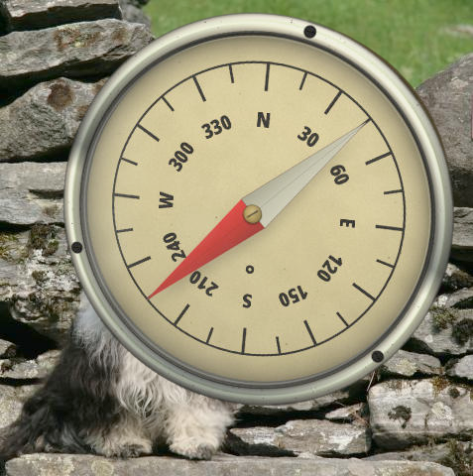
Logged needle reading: 225 °
